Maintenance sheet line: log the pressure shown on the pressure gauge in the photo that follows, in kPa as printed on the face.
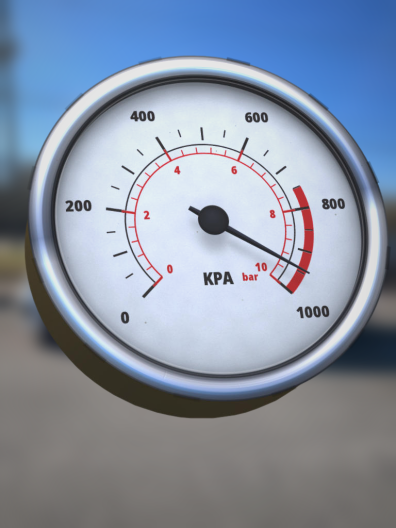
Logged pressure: 950 kPa
